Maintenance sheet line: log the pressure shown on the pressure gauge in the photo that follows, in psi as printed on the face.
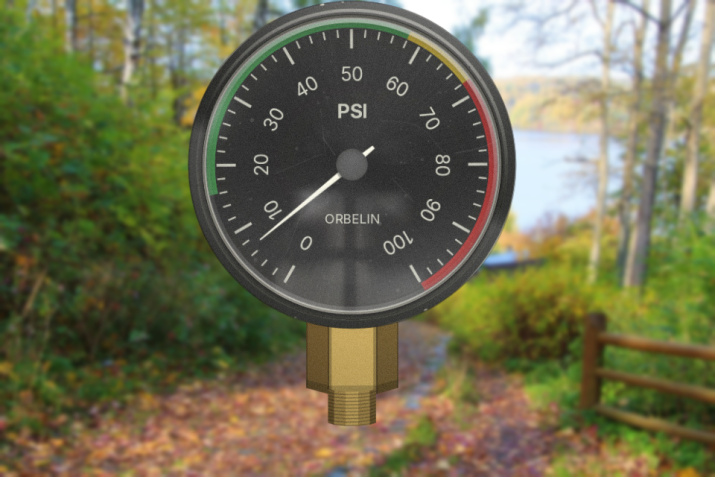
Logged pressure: 7 psi
